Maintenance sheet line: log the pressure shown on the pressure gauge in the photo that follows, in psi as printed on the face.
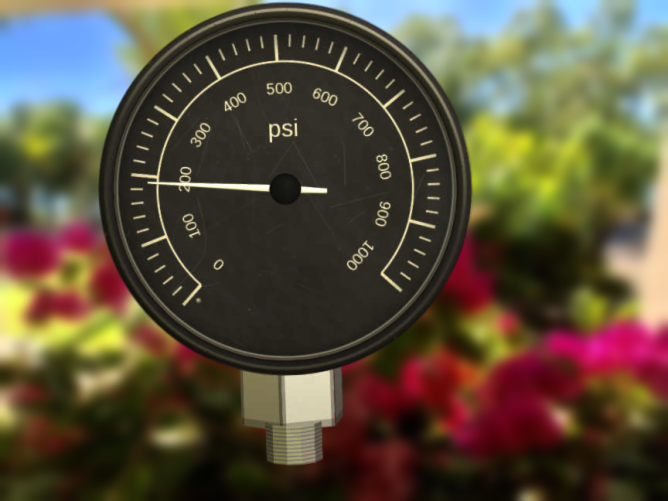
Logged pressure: 190 psi
